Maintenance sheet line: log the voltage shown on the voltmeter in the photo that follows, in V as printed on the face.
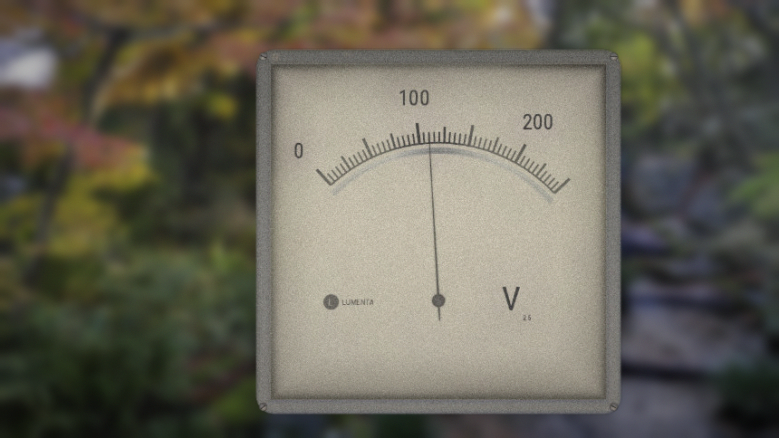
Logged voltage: 110 V
